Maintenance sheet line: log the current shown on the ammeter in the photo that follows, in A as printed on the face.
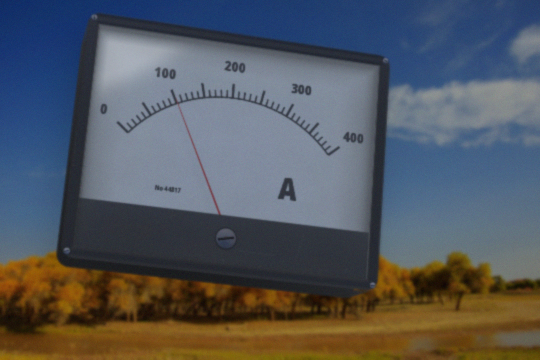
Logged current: 100 A
